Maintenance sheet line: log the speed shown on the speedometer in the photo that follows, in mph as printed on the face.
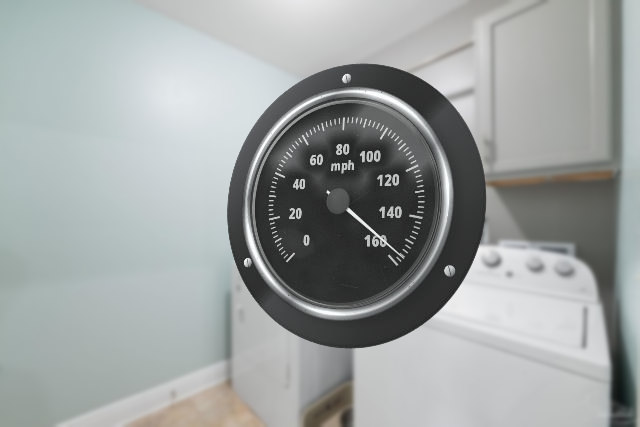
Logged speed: 156 mph
